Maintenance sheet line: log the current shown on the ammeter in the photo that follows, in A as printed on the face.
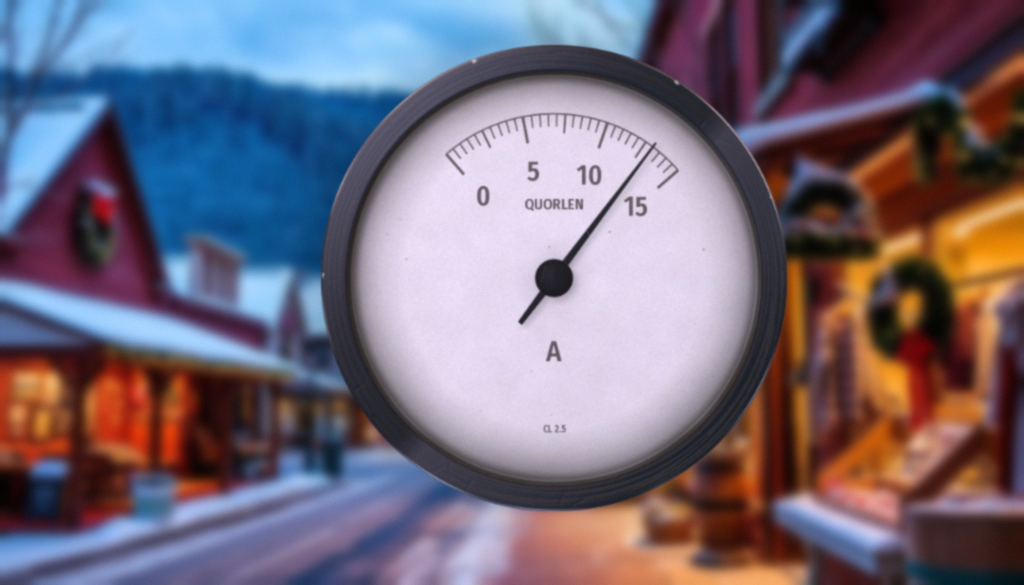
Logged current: 13 A
